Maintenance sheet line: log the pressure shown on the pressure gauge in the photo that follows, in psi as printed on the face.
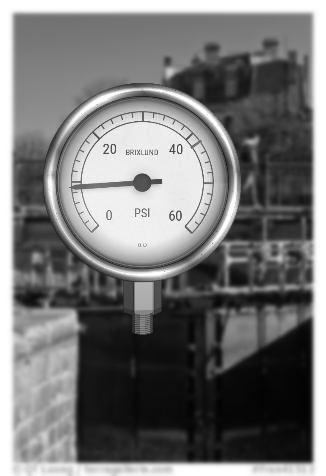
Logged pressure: 9 psi
